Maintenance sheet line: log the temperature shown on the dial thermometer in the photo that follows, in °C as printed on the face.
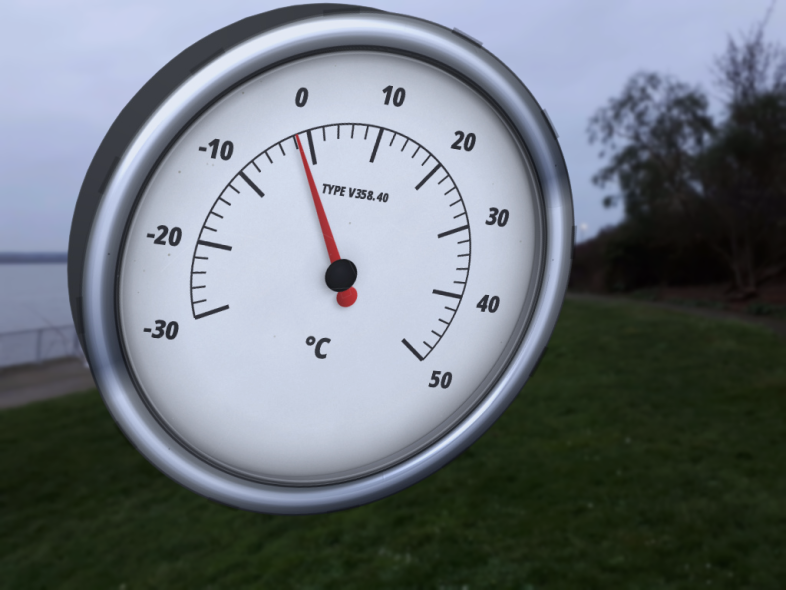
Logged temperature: -2 °C
